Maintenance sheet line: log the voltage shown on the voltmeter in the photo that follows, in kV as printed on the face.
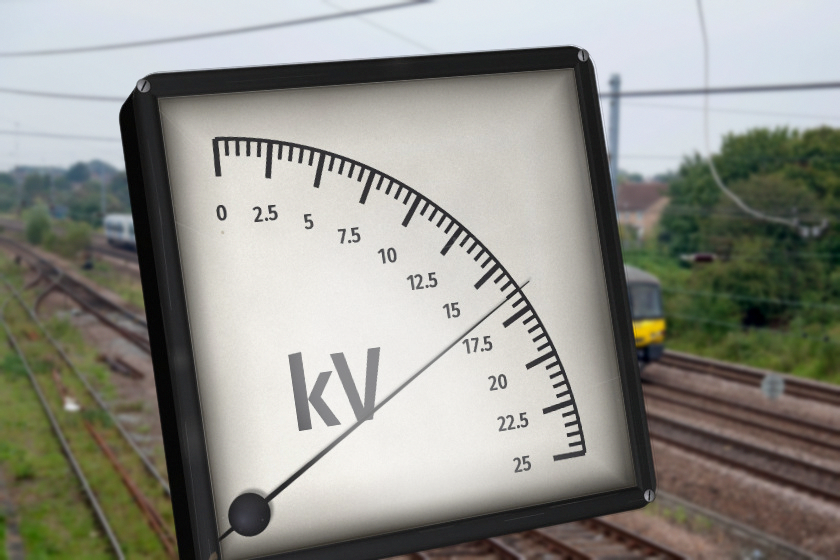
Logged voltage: 16.5 kV
